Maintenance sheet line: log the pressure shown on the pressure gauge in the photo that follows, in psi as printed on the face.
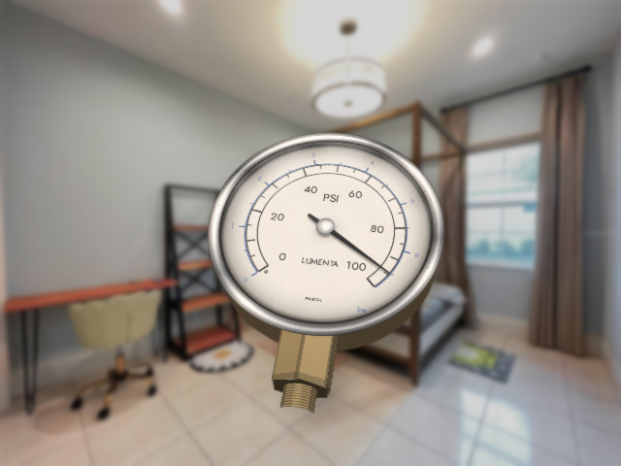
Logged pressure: 95 psi
